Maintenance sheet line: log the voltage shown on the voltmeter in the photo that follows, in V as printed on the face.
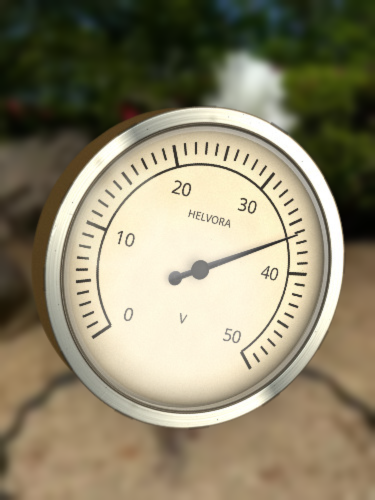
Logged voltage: 36 V
